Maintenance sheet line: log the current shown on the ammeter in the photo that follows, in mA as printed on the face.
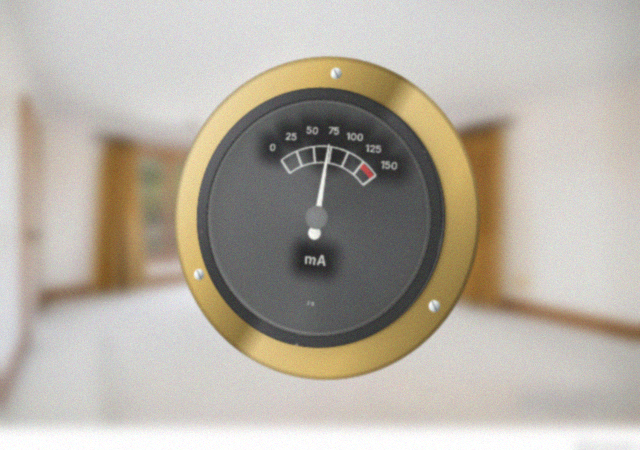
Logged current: 75 mA
